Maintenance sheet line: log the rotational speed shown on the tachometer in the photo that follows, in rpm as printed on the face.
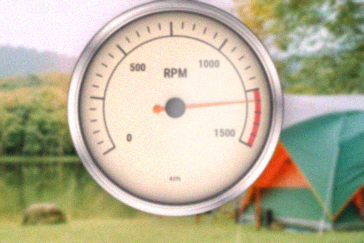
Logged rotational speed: 1300 rpm
